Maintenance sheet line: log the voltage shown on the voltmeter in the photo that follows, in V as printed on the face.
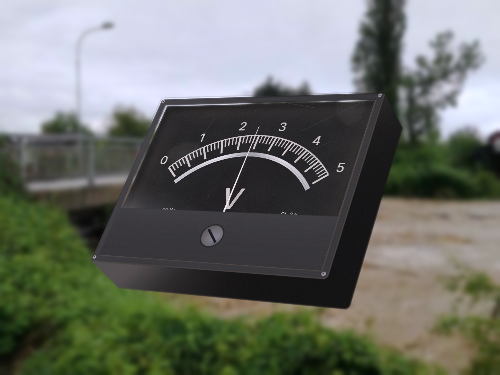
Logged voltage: 2.5 V
